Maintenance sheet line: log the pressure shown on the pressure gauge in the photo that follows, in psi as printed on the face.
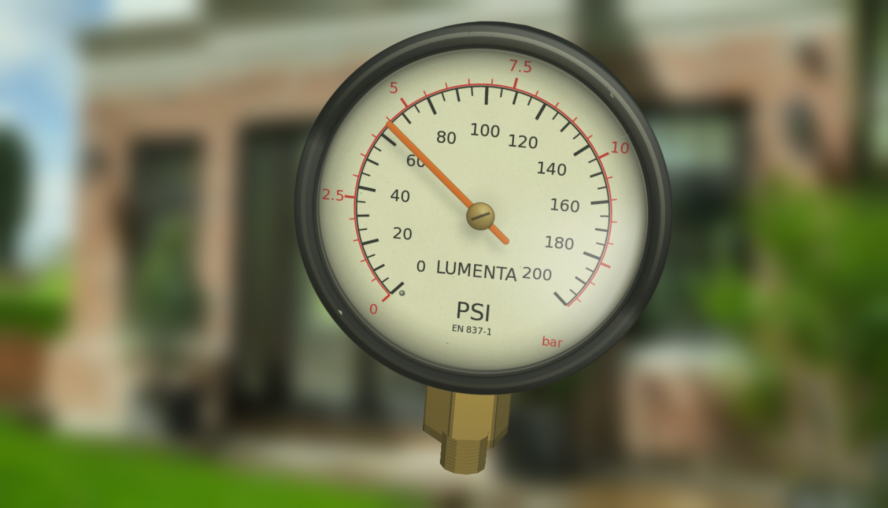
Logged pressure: 65 psi
